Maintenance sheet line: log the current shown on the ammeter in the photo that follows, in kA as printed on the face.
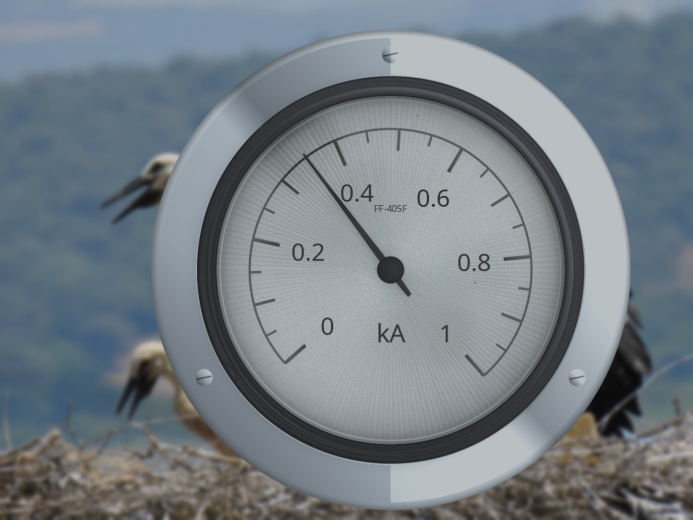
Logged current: 0.35 kA
